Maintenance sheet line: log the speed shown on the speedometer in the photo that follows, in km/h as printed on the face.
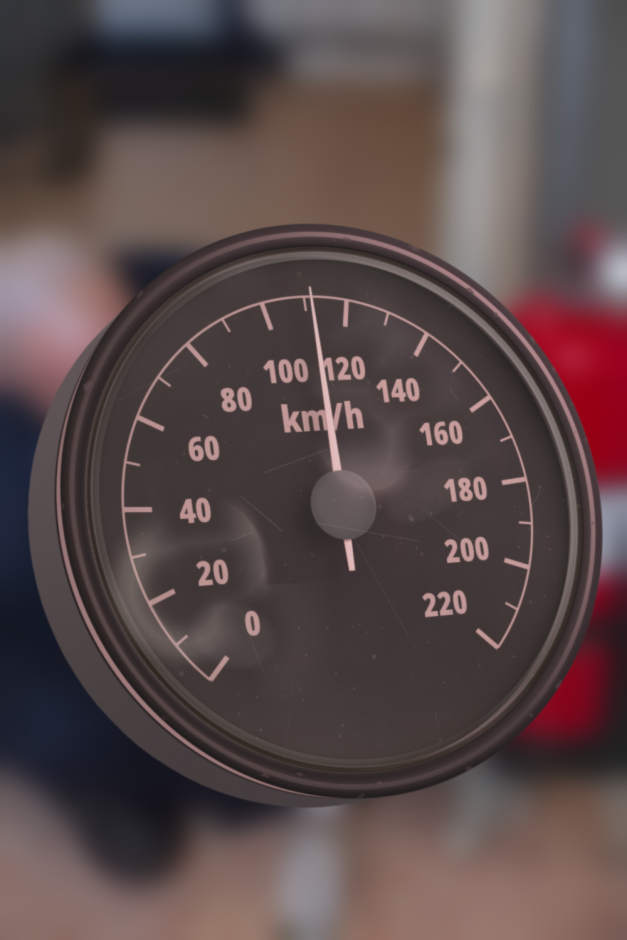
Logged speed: 110 km/h
